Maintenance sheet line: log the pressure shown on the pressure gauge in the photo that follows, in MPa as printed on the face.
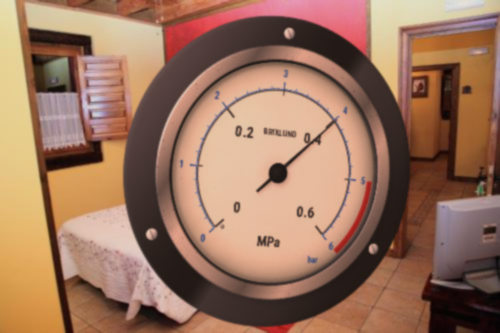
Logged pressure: 0.4 MPa
